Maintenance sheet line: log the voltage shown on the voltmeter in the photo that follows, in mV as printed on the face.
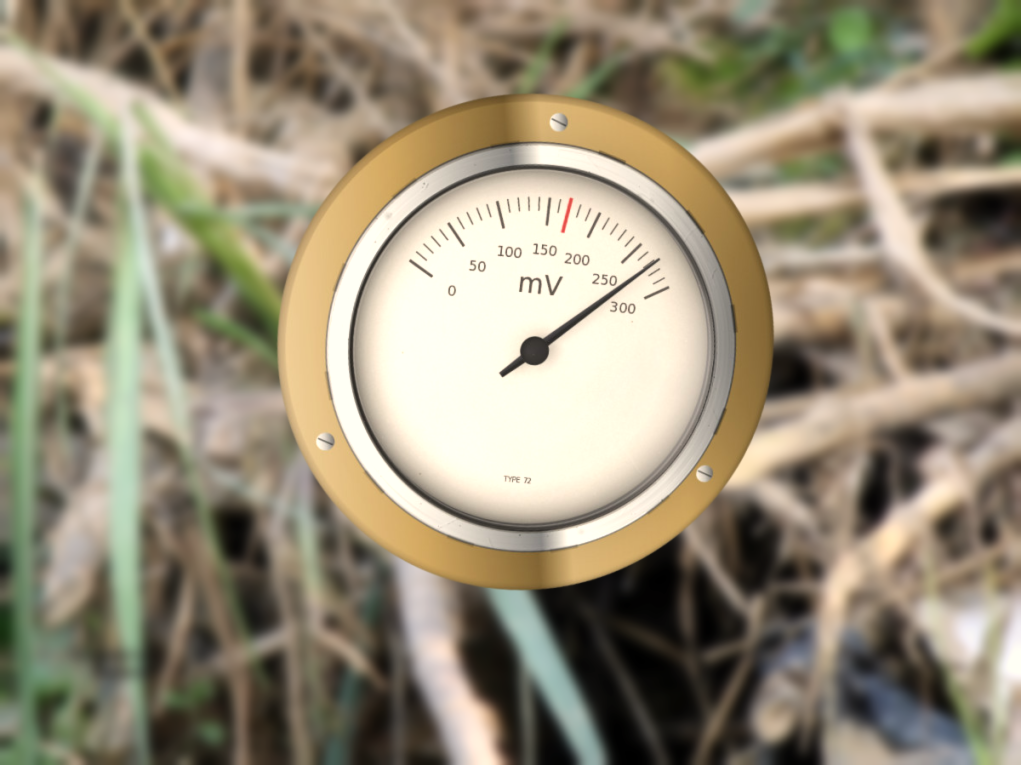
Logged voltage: 270 mV
